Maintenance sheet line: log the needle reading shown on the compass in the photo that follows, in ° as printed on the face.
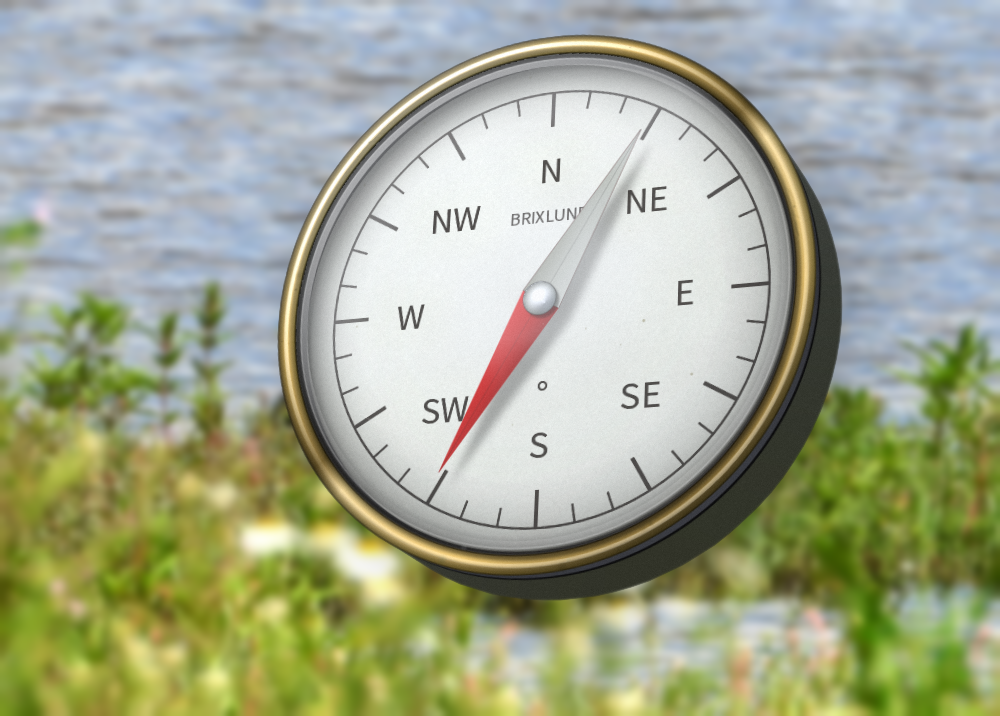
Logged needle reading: 210 °
